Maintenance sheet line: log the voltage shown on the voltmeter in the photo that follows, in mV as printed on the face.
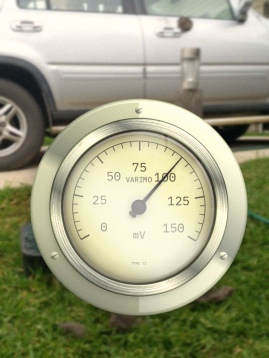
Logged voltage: 100 mV
